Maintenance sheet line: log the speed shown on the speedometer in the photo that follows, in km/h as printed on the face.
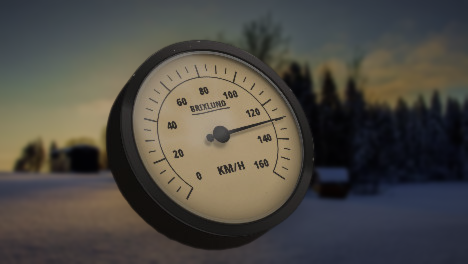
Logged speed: 130 km/h
